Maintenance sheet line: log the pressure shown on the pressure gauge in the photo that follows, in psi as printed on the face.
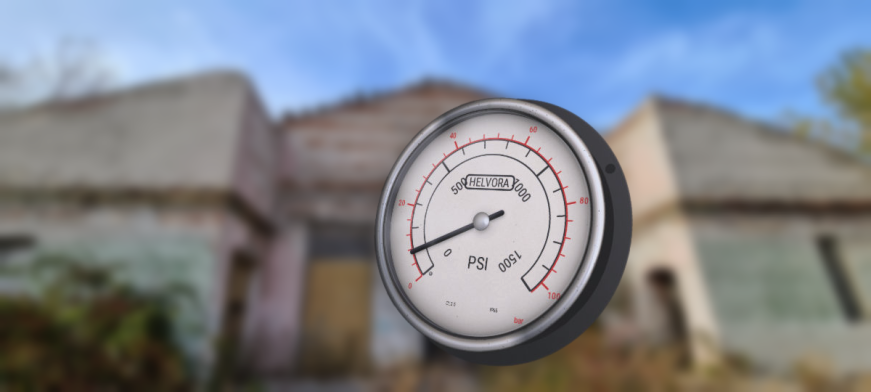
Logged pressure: 100 psi
